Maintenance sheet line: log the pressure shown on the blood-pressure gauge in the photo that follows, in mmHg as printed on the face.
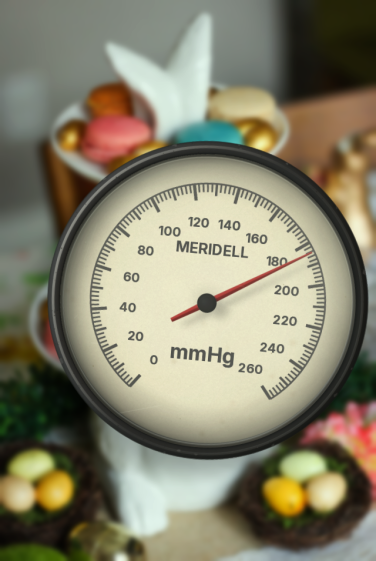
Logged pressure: 184 mmHg
